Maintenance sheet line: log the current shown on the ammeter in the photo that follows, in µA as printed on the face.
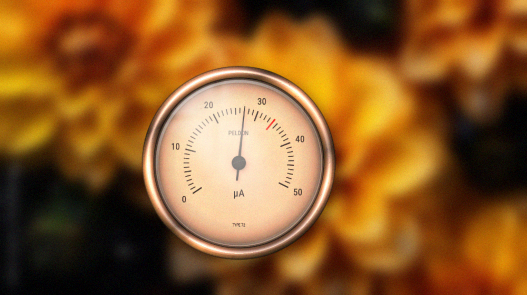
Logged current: 27 µA
